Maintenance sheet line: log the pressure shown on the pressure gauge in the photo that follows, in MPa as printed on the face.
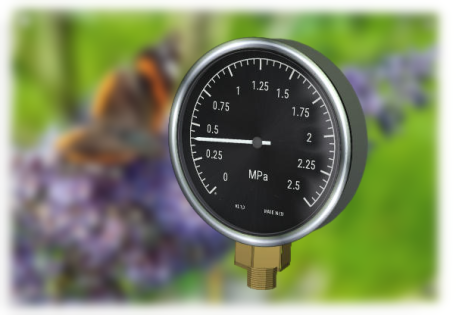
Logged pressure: 0.4 MPa
